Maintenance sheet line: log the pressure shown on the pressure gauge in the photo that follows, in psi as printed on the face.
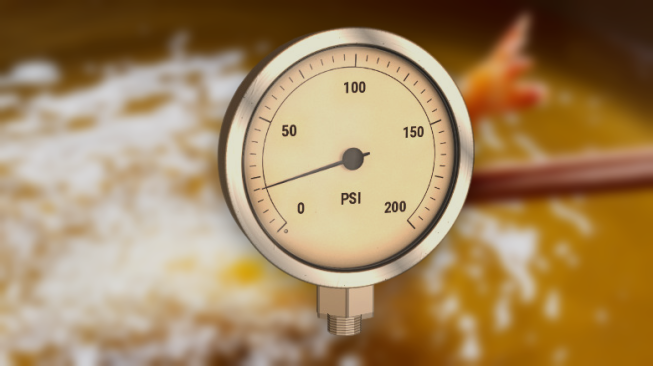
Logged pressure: 20 psi
